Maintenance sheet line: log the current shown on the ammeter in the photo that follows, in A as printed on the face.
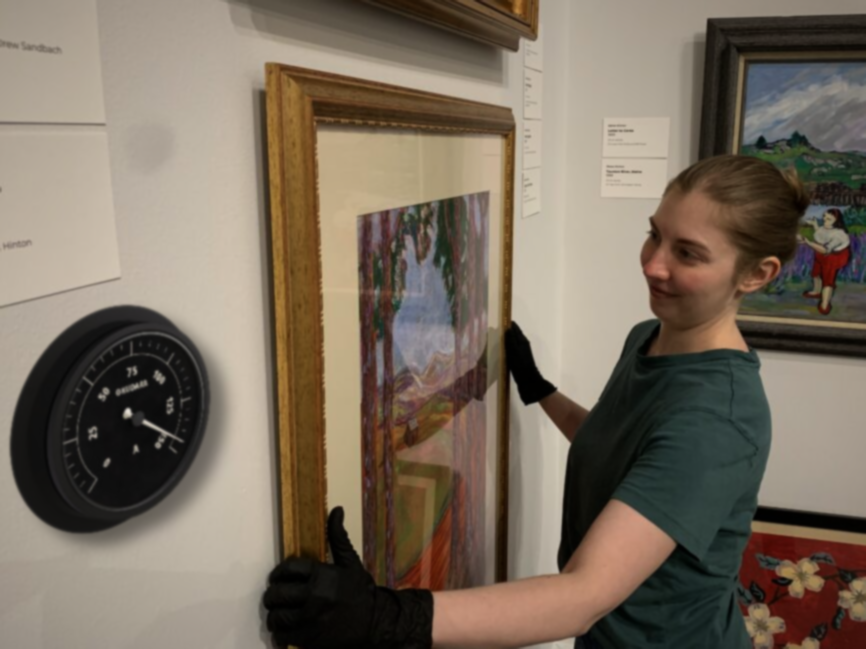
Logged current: 145 A
